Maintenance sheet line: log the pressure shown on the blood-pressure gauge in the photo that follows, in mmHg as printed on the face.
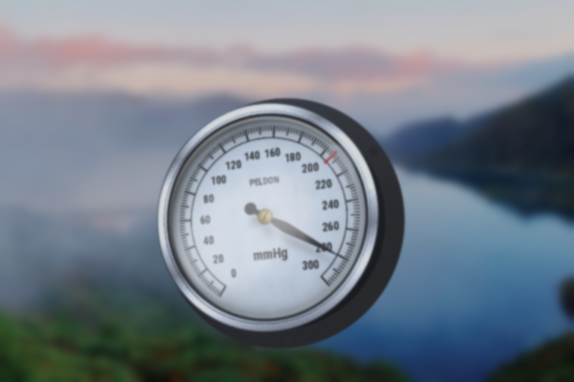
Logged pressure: 280 mmHg
